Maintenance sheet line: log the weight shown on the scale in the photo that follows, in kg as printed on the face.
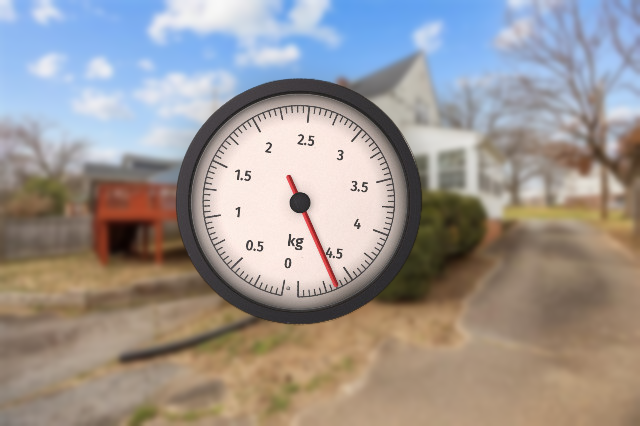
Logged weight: 4.65 kg
